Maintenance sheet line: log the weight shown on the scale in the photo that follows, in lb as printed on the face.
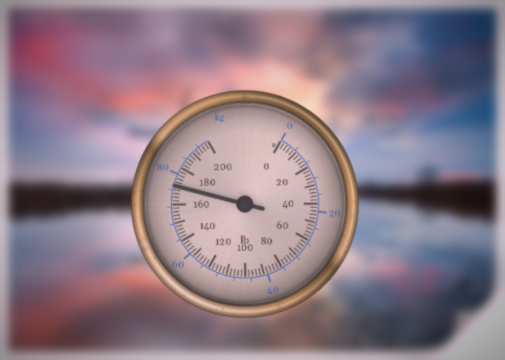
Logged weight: 170 lb
